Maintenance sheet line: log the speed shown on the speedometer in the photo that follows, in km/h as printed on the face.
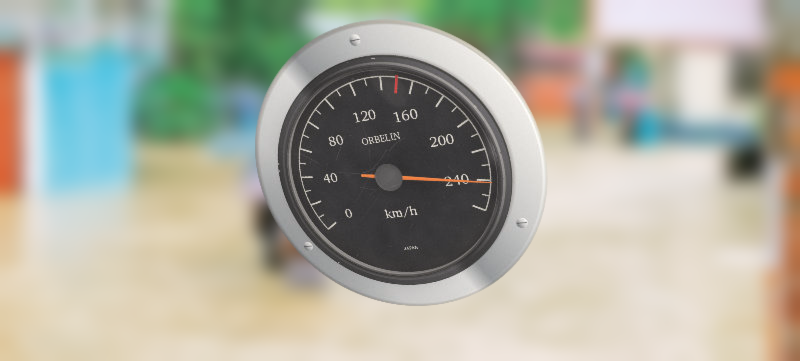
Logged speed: 240 km/h
